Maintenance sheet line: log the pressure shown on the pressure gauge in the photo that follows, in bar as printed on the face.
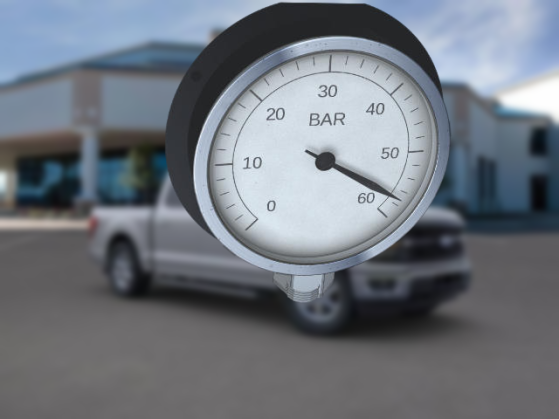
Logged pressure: 57 bar
